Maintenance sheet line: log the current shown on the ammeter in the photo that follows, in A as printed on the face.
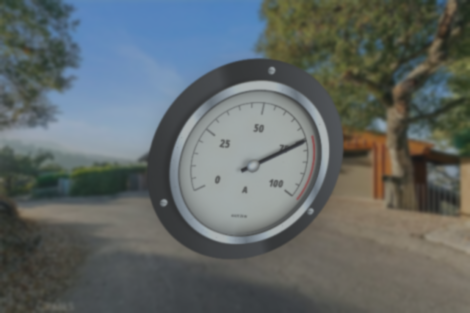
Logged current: 75 A
